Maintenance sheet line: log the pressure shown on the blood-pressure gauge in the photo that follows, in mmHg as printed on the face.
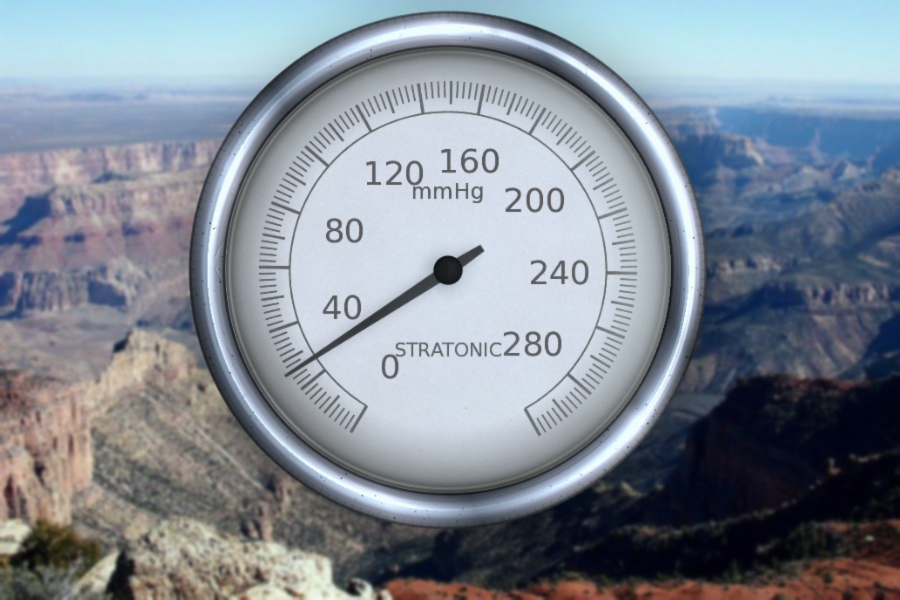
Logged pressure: 26 mmHg
